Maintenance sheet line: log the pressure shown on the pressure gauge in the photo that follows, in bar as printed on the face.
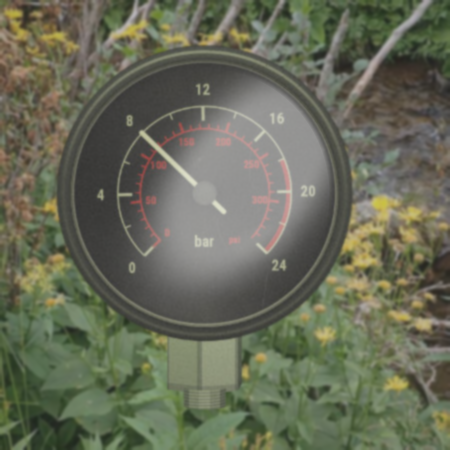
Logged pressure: 8 bar
